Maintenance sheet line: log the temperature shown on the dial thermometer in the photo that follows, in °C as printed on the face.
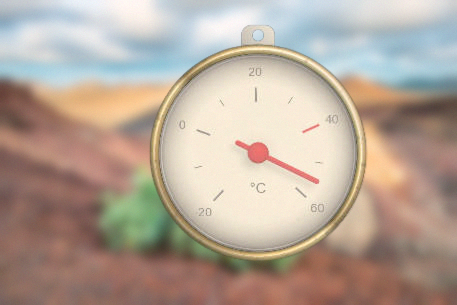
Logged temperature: 55 °C
